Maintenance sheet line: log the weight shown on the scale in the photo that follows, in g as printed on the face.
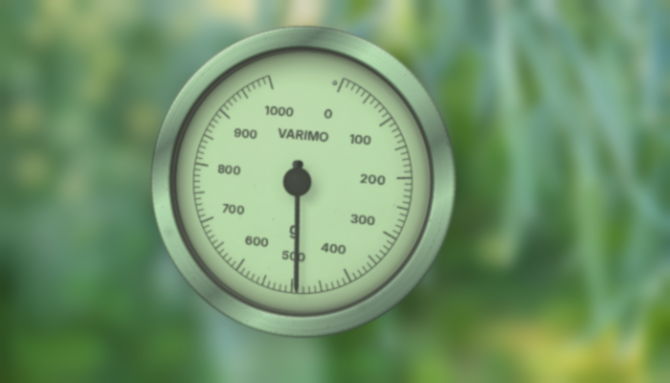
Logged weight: 490 g
